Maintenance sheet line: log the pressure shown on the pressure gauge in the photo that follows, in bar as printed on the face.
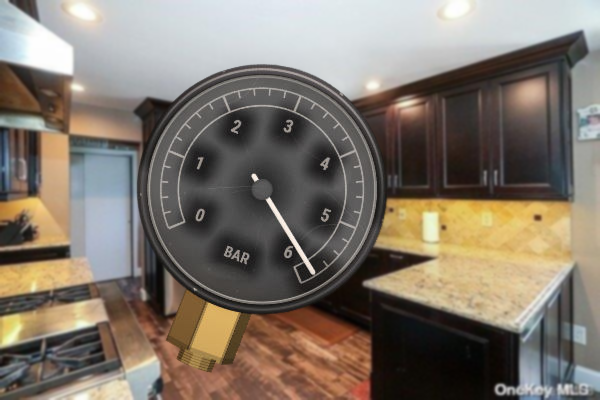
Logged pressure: 5.8 bar
